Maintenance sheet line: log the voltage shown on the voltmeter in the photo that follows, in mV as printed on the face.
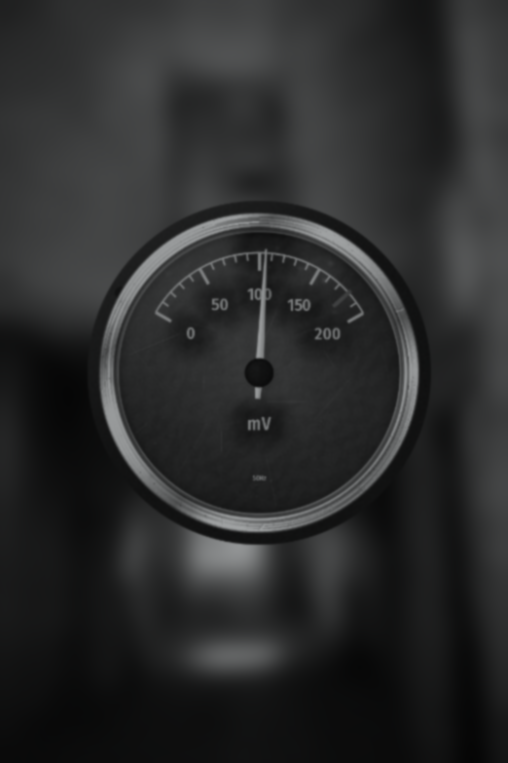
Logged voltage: 105 mV
